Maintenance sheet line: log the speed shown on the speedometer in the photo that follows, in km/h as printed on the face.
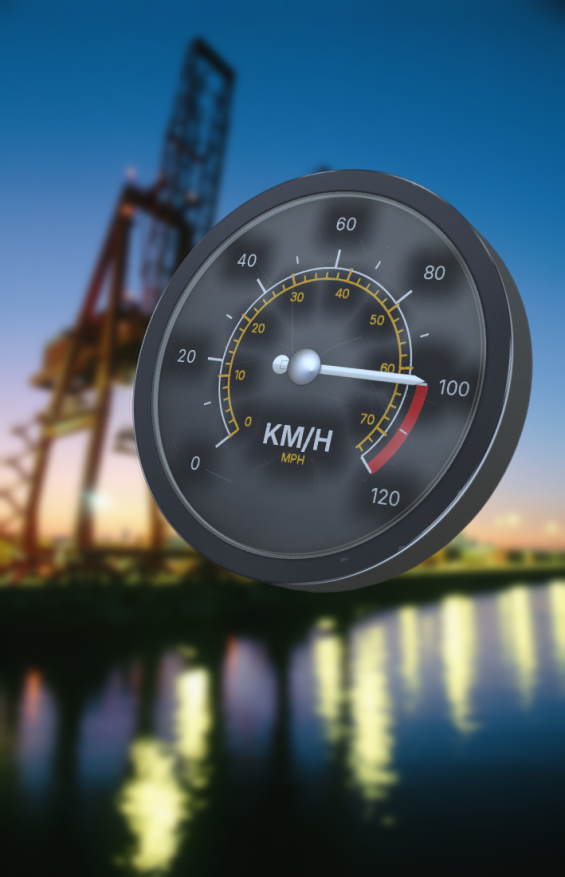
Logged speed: 100 km/h
